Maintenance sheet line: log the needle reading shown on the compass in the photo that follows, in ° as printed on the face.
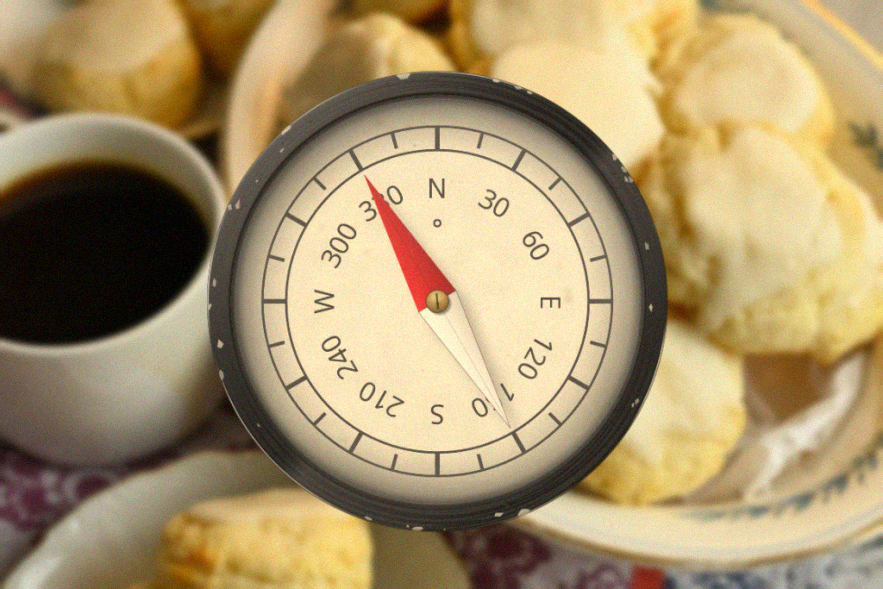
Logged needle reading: 330 °
